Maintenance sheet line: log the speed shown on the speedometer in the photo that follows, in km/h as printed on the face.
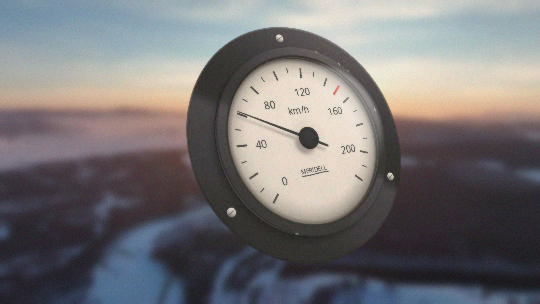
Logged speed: 60 km/h
